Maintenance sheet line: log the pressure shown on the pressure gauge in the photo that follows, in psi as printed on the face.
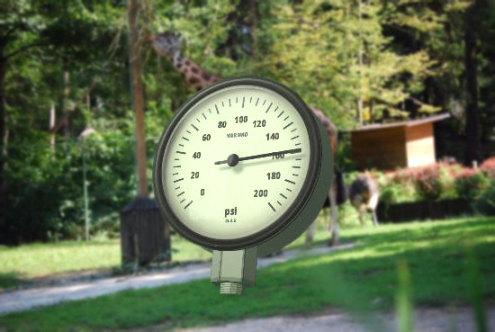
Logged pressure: 160 psi
